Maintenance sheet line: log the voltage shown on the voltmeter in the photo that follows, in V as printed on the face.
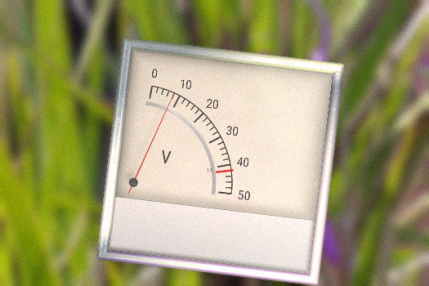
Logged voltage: 8 V
